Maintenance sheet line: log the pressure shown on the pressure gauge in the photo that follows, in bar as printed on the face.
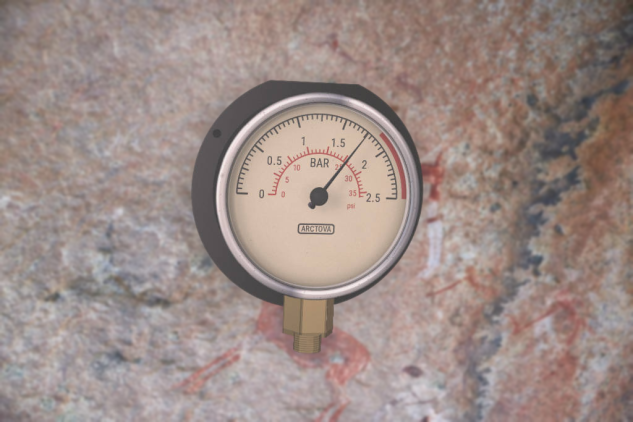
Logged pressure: 1.75 bar
